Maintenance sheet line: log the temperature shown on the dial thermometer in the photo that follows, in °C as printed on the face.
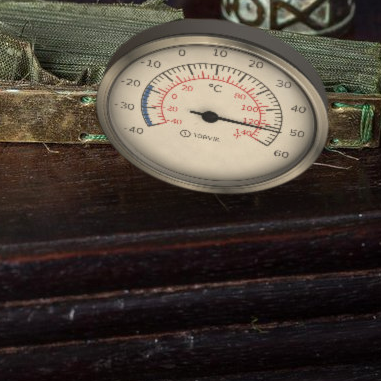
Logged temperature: 50 °C
